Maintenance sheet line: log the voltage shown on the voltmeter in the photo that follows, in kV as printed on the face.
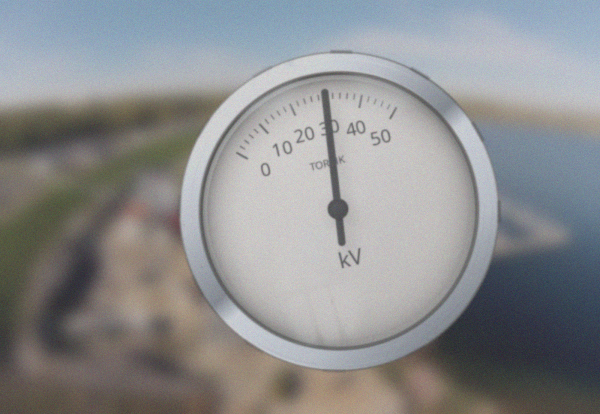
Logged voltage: 30 kV
